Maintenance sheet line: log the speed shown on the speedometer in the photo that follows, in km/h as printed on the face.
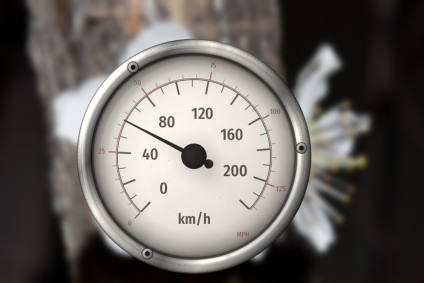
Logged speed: 60 km/h
